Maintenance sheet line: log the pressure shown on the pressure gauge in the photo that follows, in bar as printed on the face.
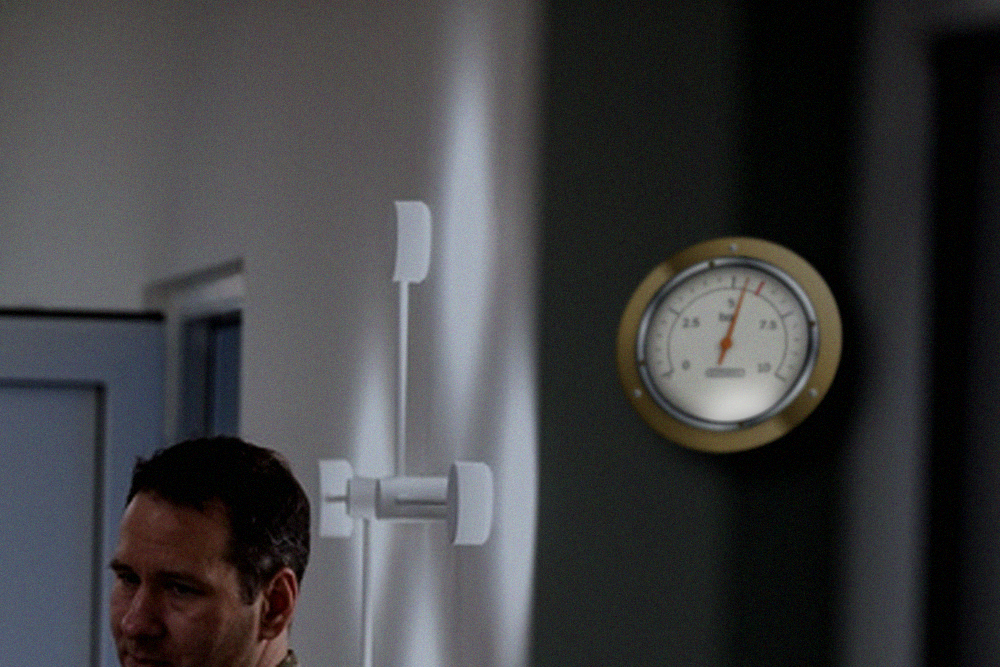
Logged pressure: 5.5 bar
